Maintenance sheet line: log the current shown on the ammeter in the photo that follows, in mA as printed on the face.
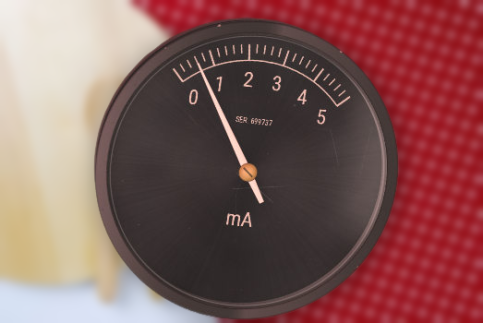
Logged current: 0.6 mA
